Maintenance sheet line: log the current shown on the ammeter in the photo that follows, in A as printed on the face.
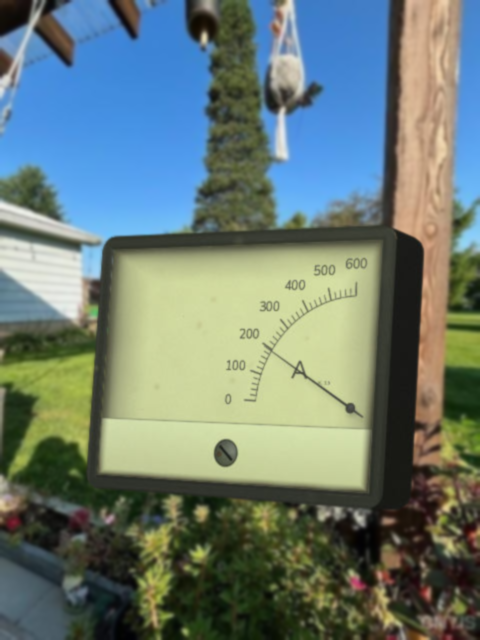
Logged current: 200 A
